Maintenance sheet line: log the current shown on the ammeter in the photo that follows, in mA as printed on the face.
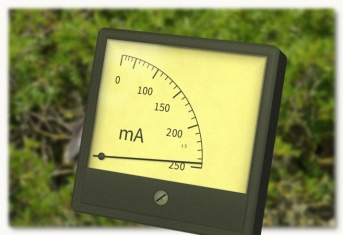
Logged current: 245 mA
